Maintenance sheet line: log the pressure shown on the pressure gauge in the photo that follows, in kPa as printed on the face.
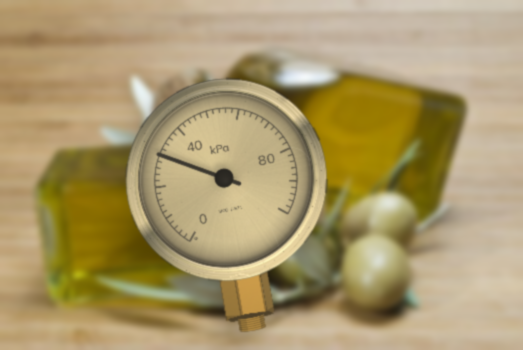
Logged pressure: 30 kPa
